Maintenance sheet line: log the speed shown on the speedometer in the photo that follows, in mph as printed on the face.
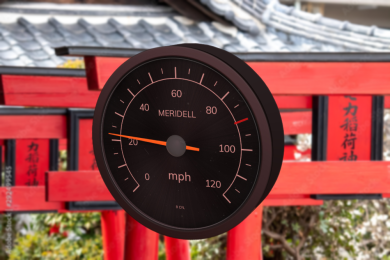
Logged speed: 22.5 mph
